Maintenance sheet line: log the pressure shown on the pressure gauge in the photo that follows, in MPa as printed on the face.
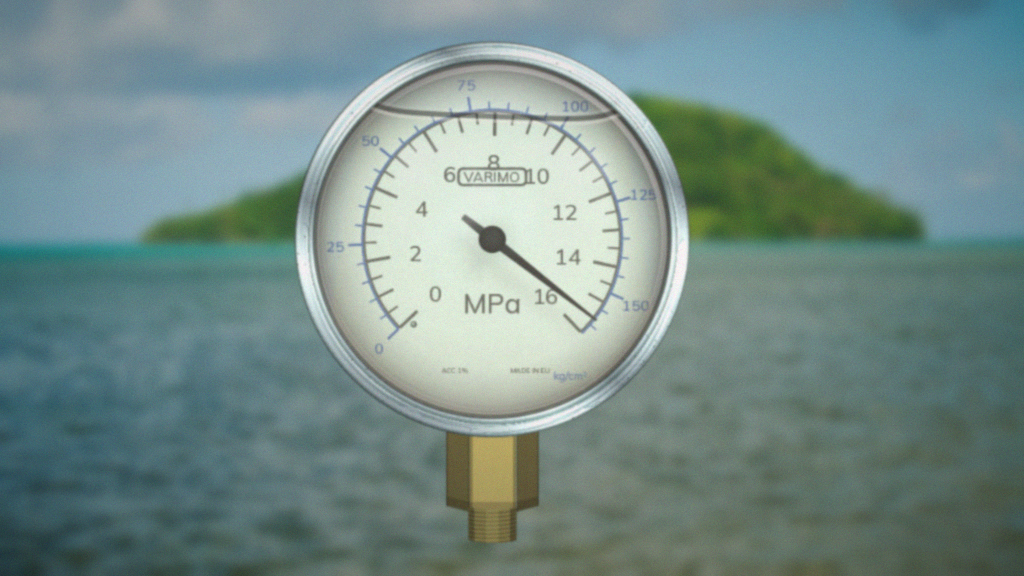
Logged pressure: 15.5 MPa
